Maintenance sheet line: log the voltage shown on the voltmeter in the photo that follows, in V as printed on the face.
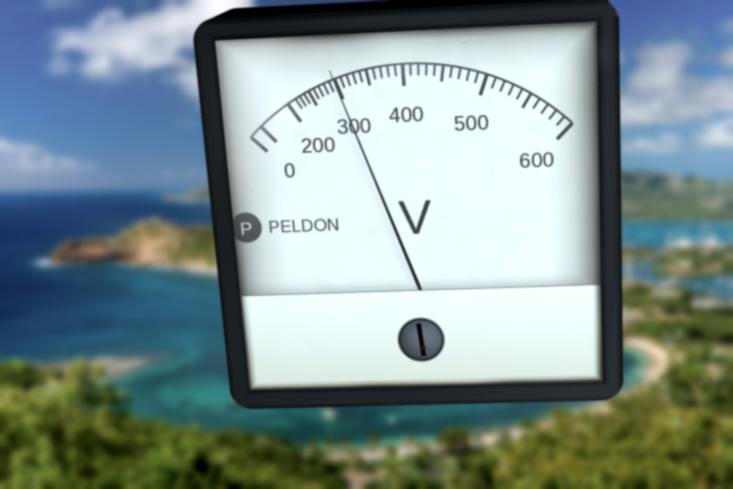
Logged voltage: 300 V
